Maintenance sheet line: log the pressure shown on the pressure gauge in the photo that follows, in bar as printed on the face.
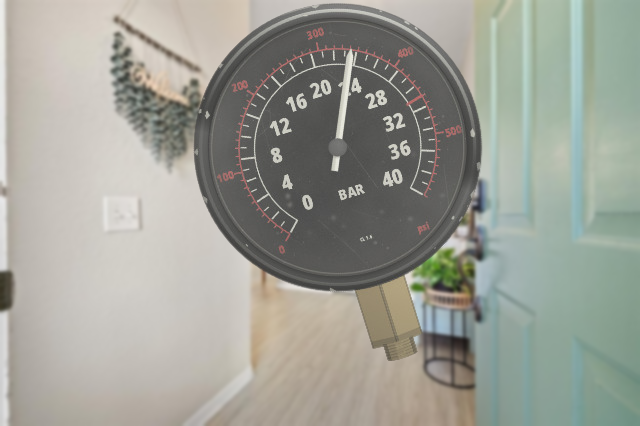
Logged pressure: 23.5 bar
